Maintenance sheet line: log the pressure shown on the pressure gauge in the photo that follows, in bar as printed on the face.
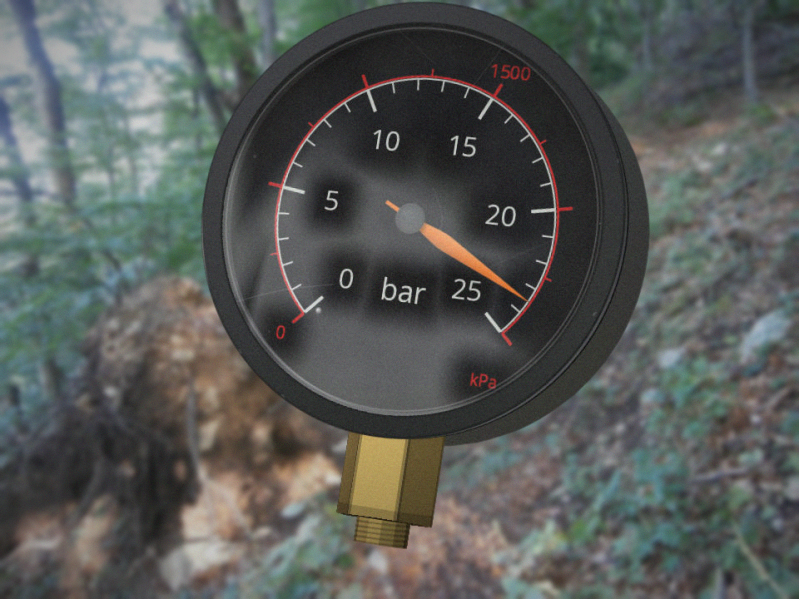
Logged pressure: 23.5 bar
